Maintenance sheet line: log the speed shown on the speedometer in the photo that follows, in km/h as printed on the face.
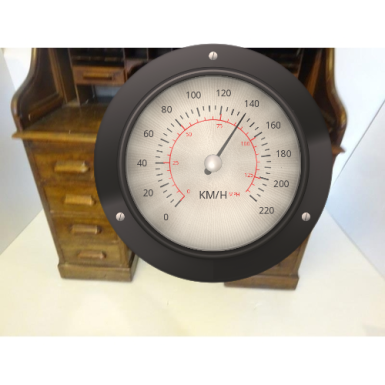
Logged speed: 140 km/h
